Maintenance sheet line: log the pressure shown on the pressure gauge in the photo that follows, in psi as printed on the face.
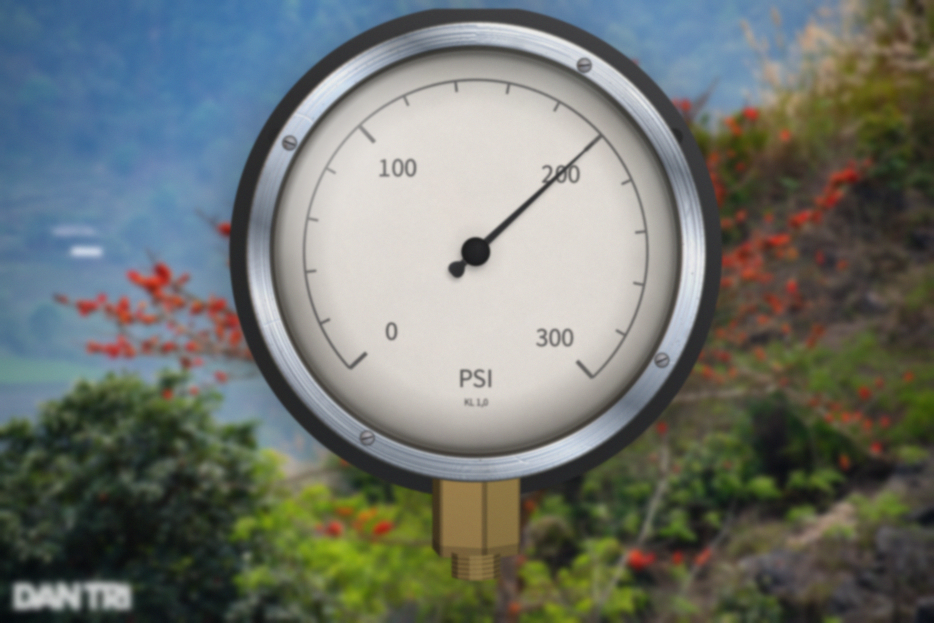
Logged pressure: 200 psi
